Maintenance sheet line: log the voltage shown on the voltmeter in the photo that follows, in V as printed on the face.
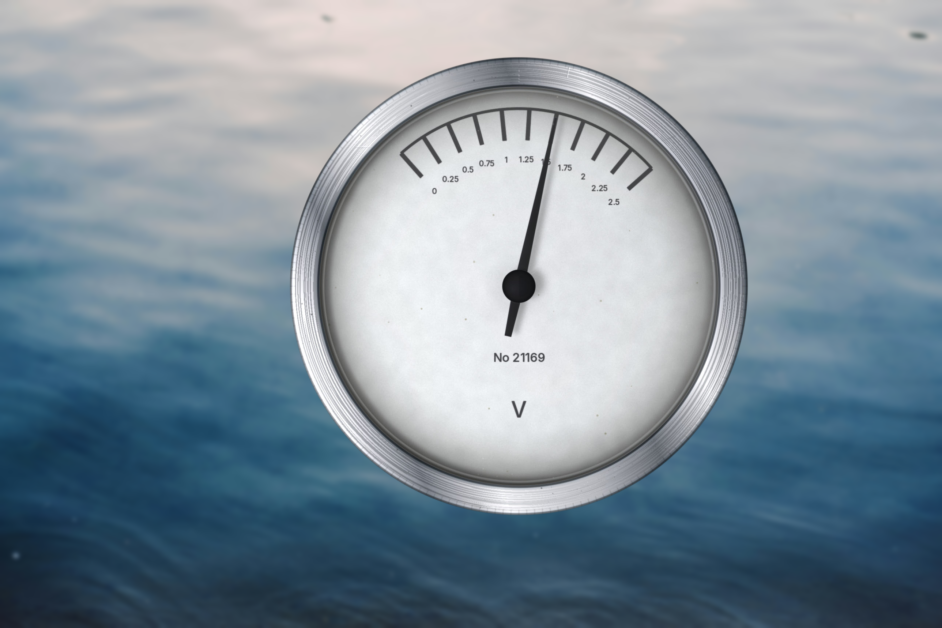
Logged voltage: 1.5 V
